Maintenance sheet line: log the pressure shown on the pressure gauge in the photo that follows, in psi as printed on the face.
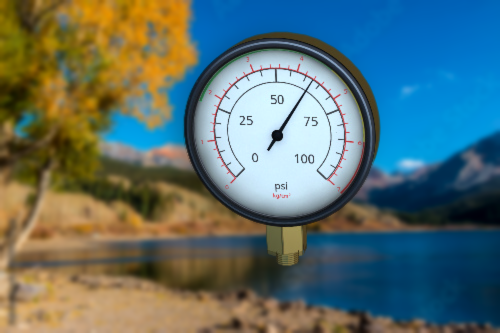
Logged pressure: 62.5 psi
